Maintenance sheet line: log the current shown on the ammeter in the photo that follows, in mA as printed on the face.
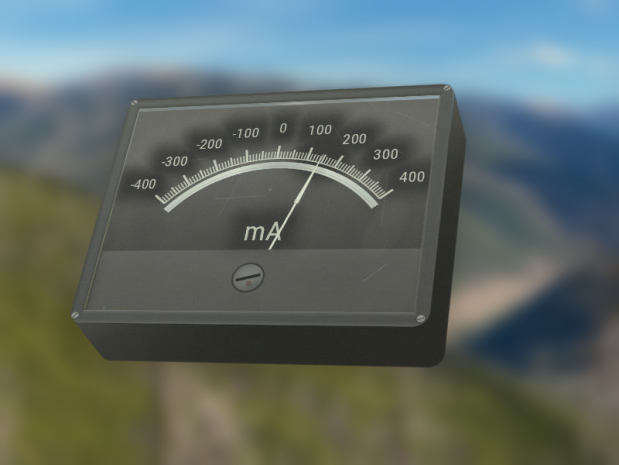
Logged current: 150 mA
